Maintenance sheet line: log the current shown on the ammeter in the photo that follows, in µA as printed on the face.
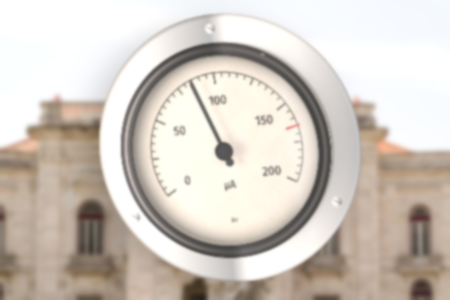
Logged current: 85 µA
